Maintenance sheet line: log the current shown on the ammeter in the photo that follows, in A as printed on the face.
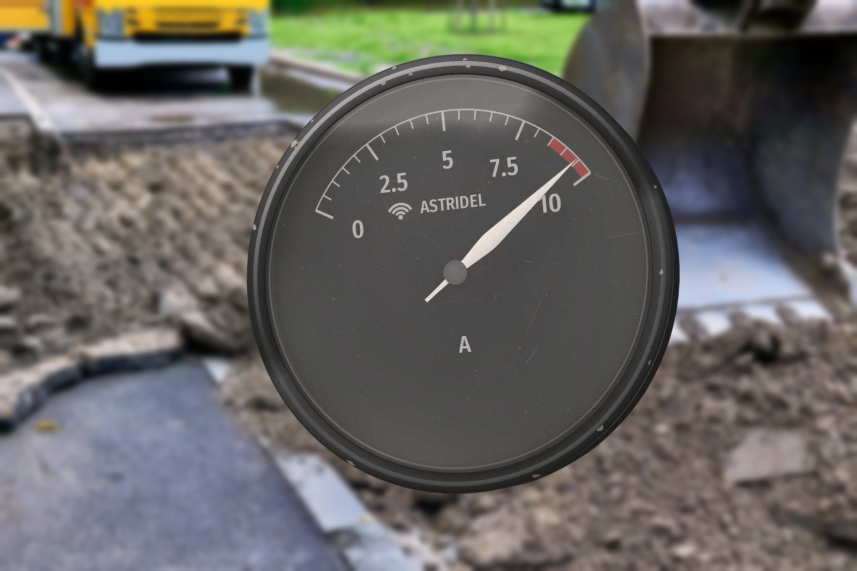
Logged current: 9.5 A
